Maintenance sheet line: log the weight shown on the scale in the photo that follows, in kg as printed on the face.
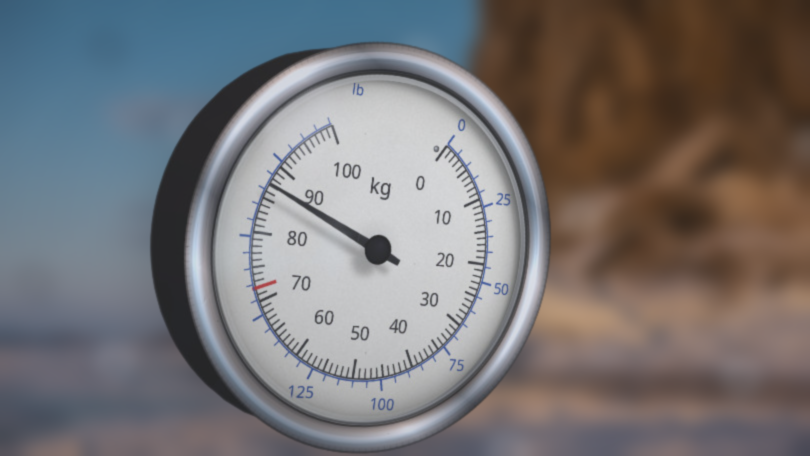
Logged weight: 87 kg
